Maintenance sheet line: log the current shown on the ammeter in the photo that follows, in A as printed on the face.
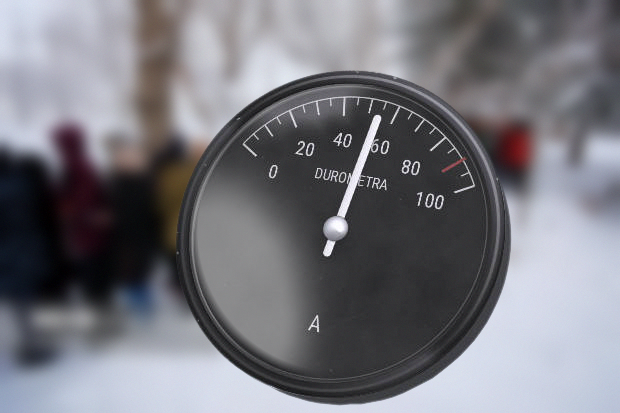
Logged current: 55 A
